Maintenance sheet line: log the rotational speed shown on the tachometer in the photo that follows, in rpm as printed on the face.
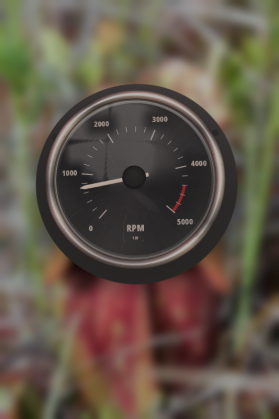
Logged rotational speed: 700 rpm
